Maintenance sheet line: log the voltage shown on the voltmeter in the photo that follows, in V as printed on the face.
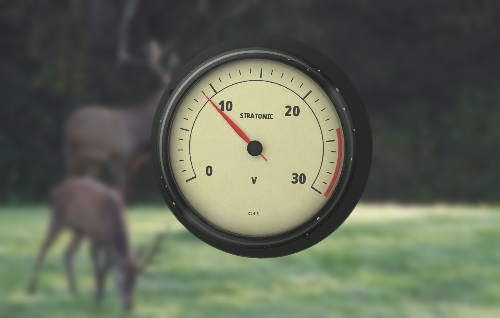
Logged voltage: 9 V
